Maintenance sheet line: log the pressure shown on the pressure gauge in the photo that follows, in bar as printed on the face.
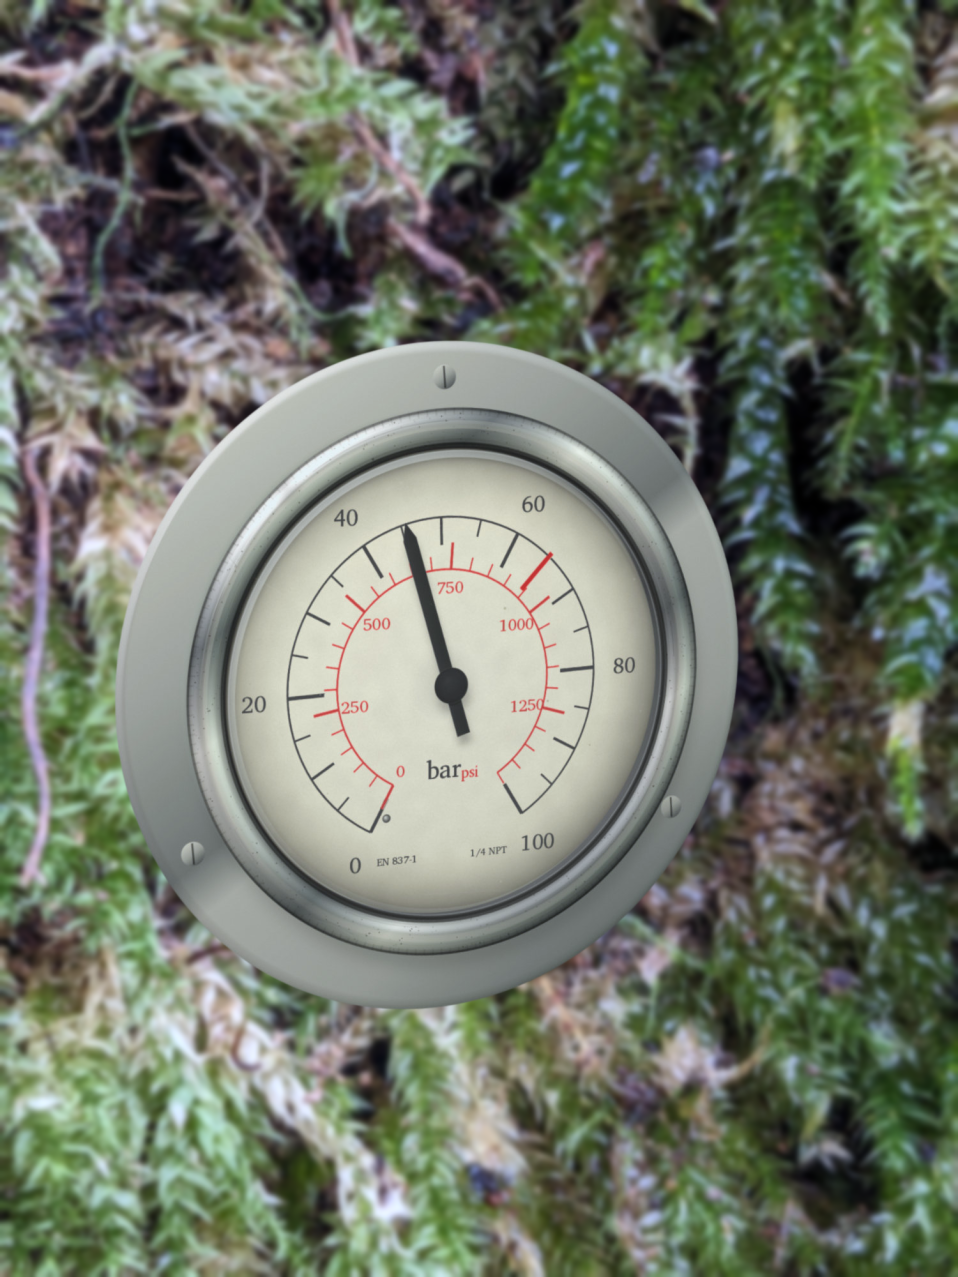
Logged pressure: 45 bar
